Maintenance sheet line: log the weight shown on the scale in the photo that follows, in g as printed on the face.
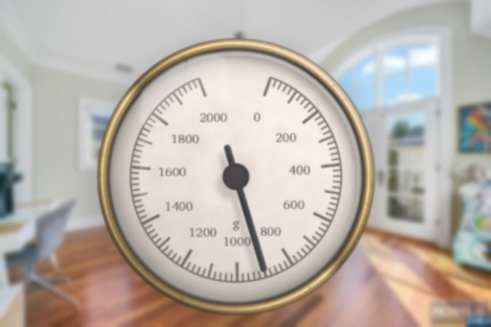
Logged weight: 900 g
